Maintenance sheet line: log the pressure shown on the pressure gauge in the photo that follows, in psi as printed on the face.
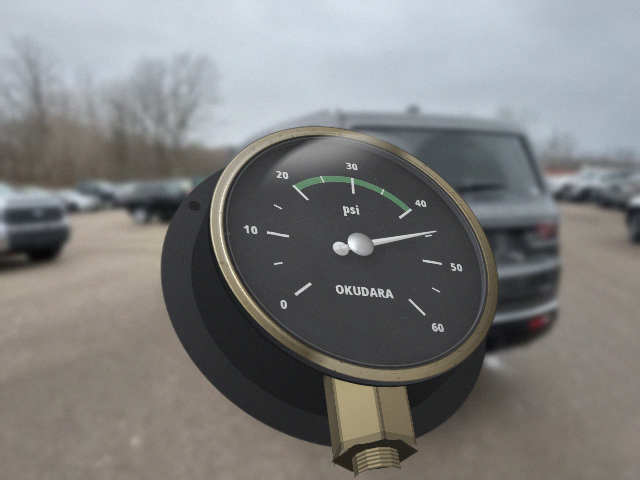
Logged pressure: 45 psi
